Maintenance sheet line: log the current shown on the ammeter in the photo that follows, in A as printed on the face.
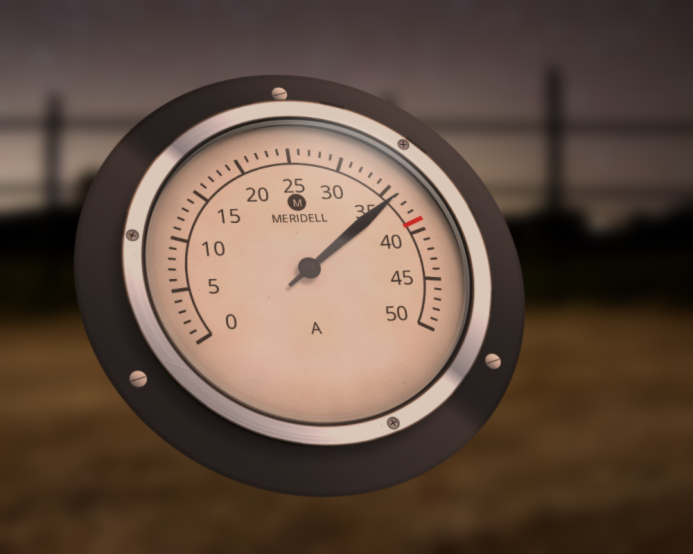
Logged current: 36 A
